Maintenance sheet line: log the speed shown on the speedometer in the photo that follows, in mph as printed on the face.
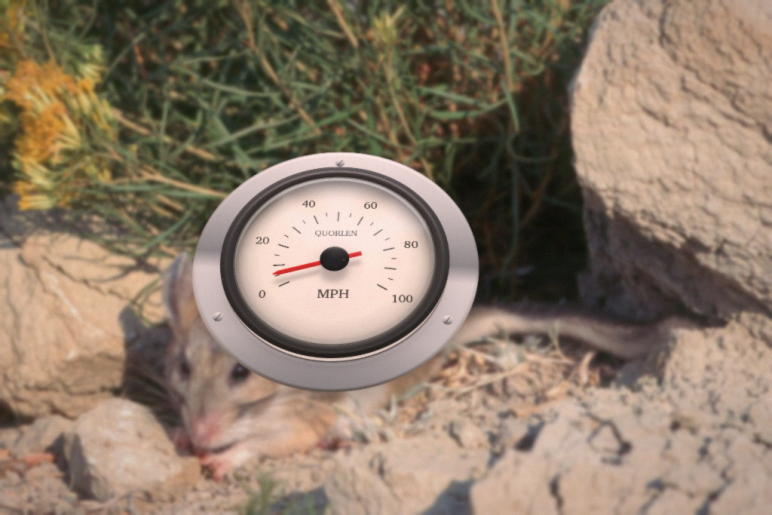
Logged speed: 5 mph
